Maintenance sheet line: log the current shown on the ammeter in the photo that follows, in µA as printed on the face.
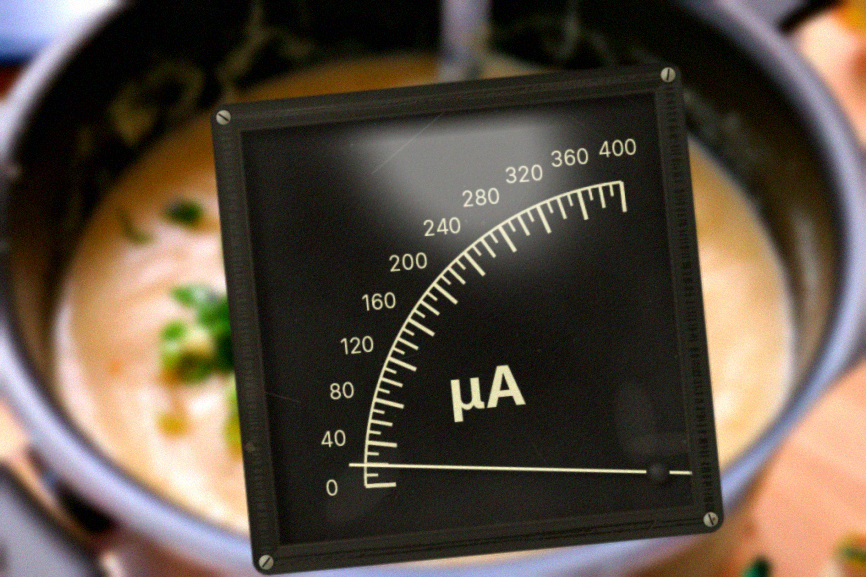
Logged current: 20 µA
